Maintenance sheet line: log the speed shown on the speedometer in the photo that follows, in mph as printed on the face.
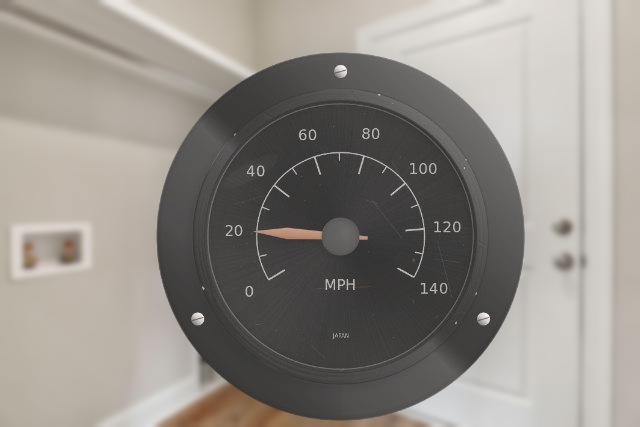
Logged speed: 20 mph
